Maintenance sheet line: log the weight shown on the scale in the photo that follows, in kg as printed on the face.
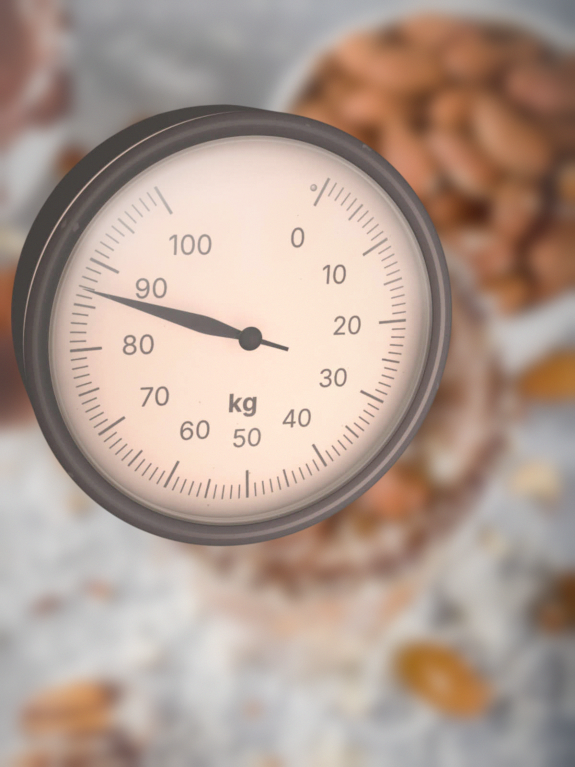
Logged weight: 87 kg
